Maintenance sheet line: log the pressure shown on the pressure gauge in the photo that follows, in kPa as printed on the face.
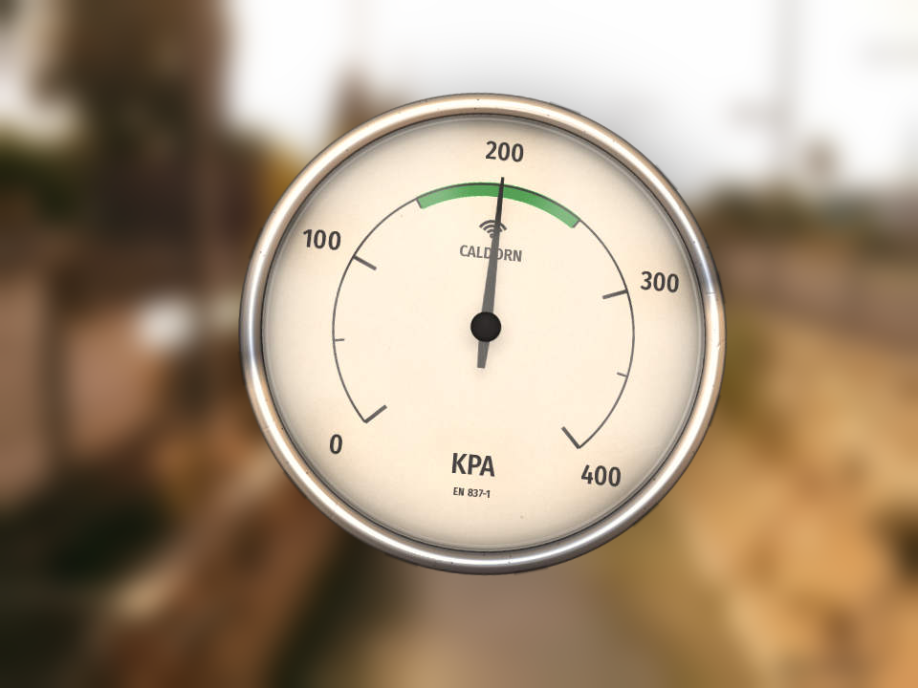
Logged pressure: 200 kPa
